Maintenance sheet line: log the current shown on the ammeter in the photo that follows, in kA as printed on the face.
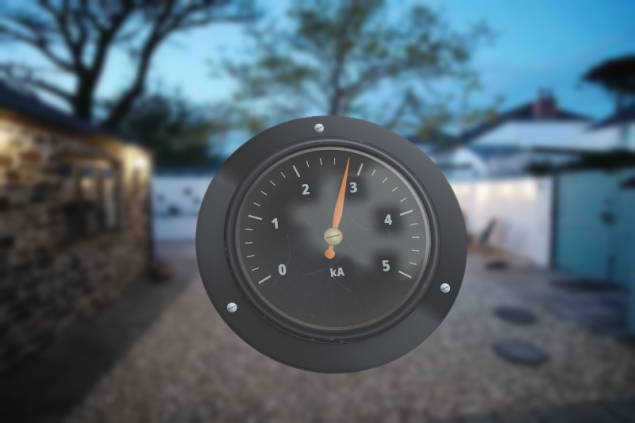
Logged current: 2.8 kA
